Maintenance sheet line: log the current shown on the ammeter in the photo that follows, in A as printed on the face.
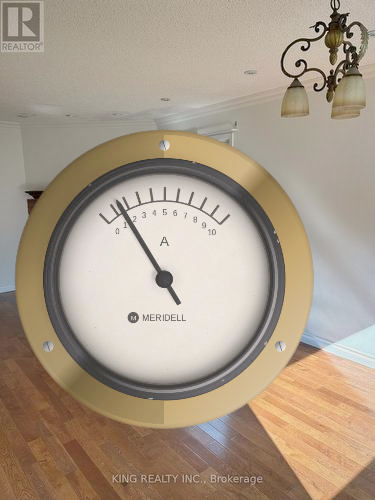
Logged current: 1.5 A
